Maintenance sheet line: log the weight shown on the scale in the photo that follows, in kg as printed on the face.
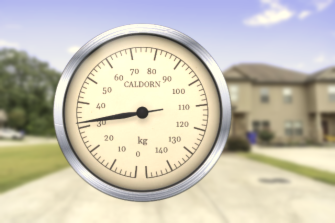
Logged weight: 32 kg
